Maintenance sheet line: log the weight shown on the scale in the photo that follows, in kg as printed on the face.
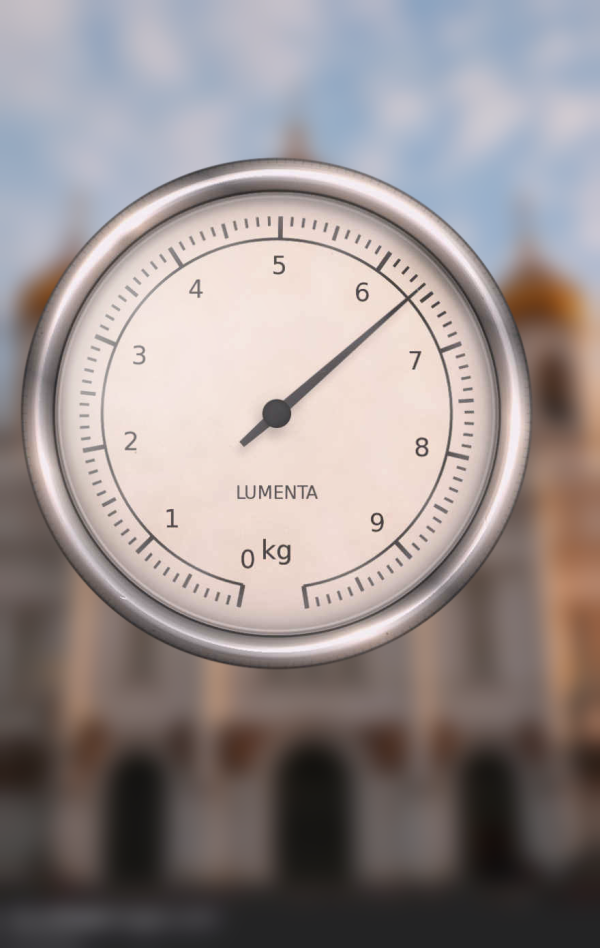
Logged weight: 6.4 kg
